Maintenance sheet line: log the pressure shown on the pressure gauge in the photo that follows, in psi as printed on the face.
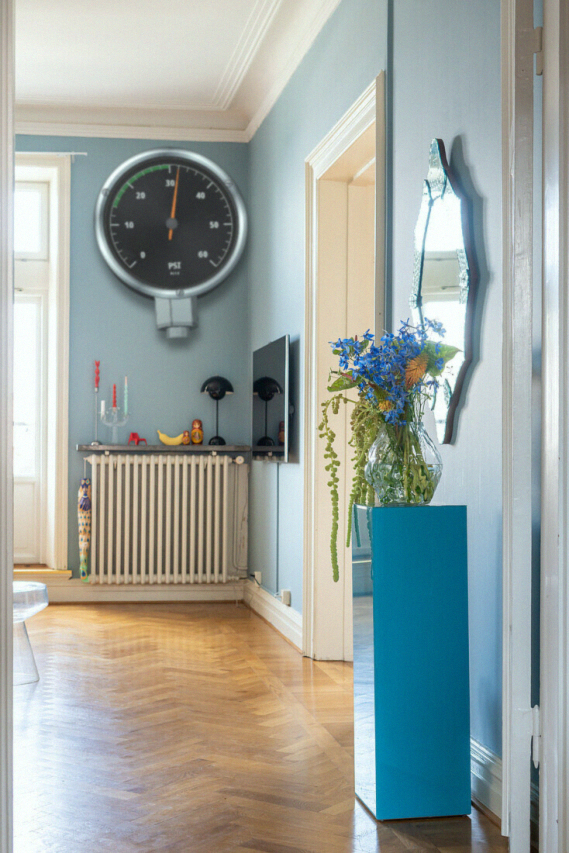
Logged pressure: 32 psi
